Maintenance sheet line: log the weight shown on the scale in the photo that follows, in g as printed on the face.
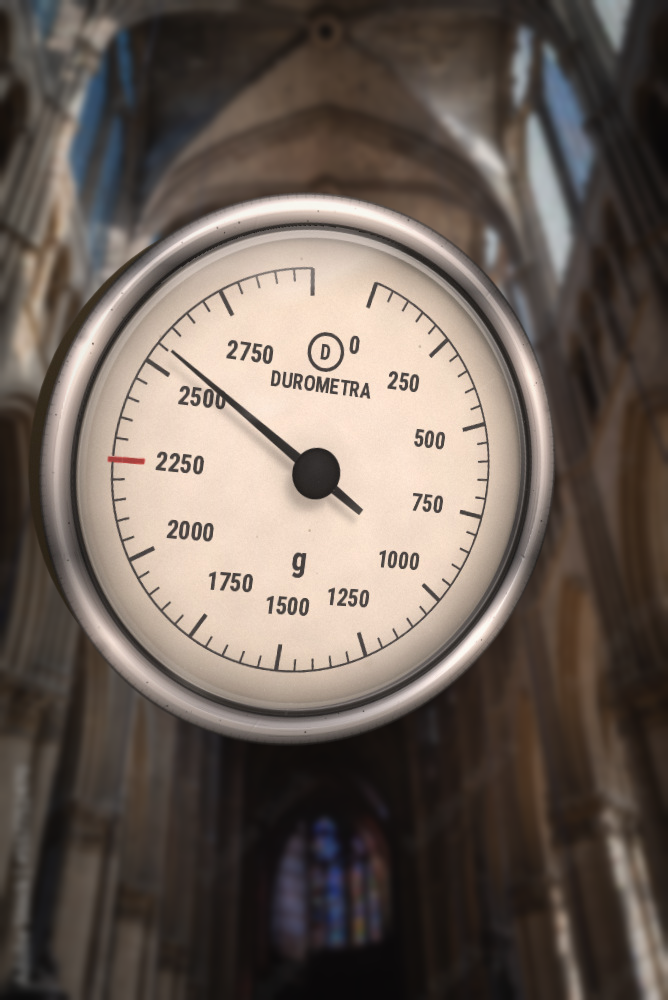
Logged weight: 2550 g
